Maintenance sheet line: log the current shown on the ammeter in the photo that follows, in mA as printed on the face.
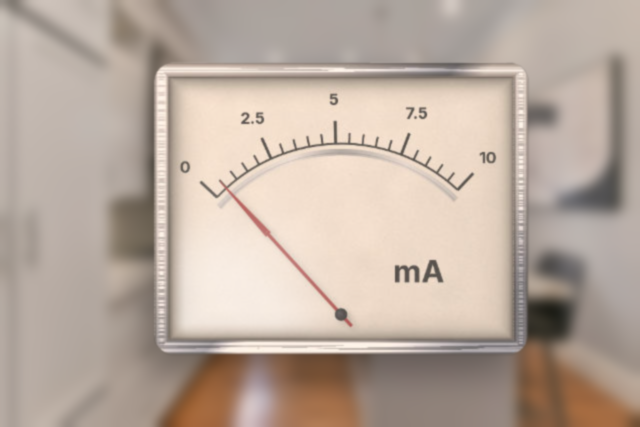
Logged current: 0.5 mA
